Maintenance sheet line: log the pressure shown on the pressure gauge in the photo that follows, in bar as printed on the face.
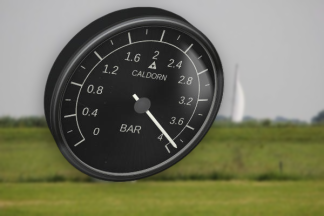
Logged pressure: 3.9 bar
